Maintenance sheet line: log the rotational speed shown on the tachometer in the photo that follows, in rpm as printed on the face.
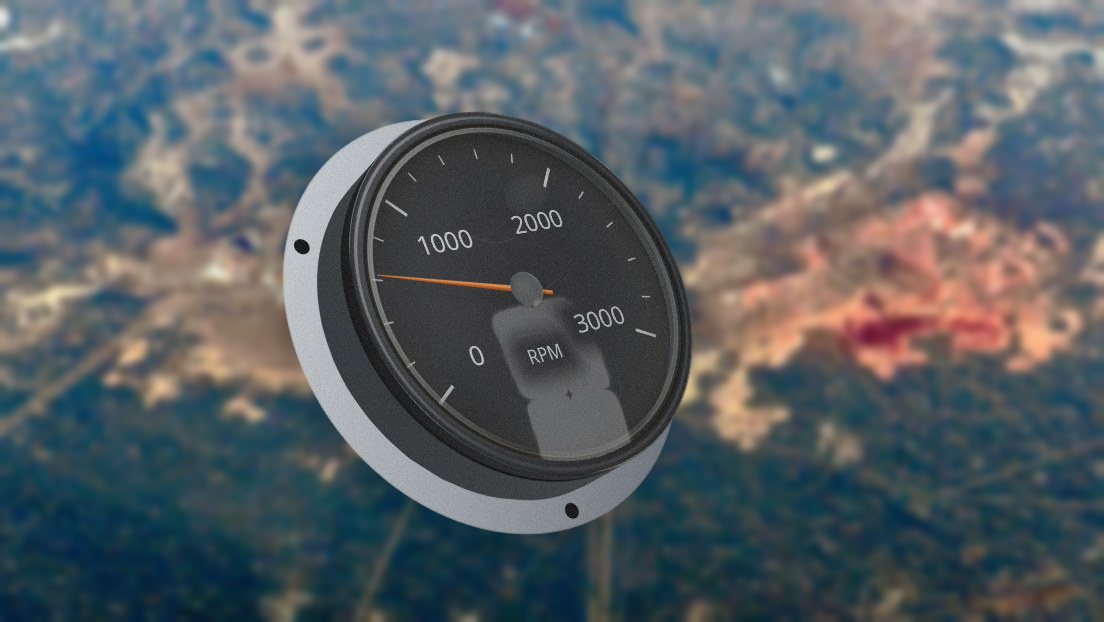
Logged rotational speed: 600 rpm
